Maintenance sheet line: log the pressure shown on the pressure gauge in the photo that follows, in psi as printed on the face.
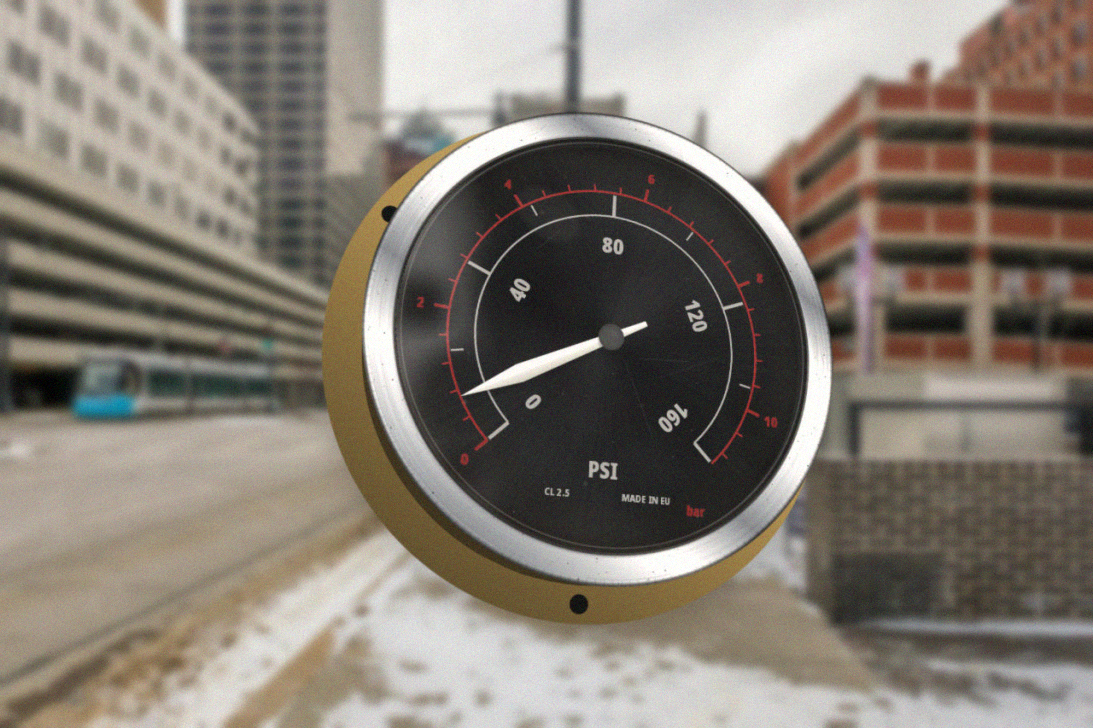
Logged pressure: 10 psi
